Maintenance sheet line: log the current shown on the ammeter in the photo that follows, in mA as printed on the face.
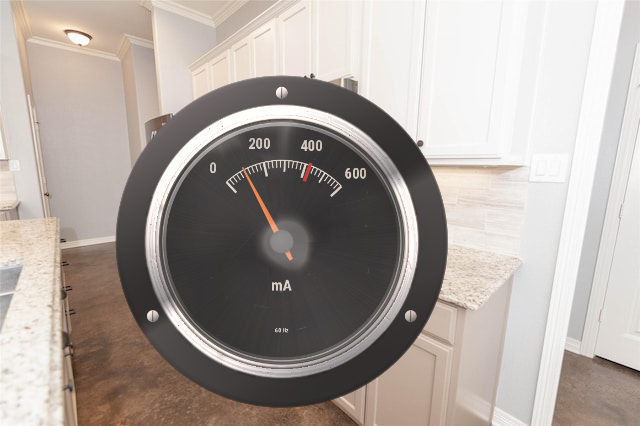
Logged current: 100 mA
